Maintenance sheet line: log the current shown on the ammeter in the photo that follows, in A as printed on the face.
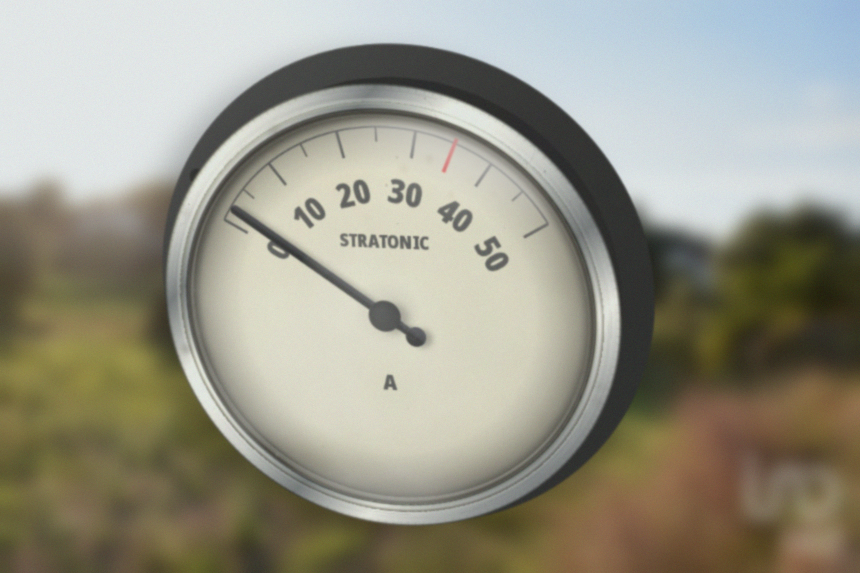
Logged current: 2.5 A
